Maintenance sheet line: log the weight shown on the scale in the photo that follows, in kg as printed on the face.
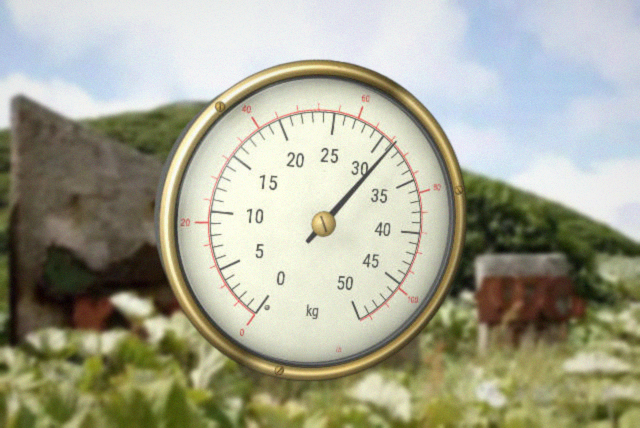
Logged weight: 31 kg
